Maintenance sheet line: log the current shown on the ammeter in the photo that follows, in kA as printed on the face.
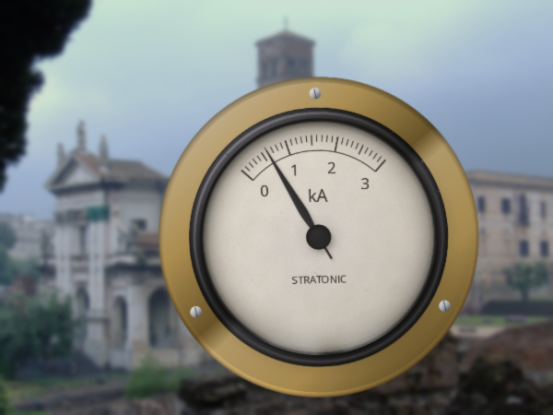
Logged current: 0.6 kA
